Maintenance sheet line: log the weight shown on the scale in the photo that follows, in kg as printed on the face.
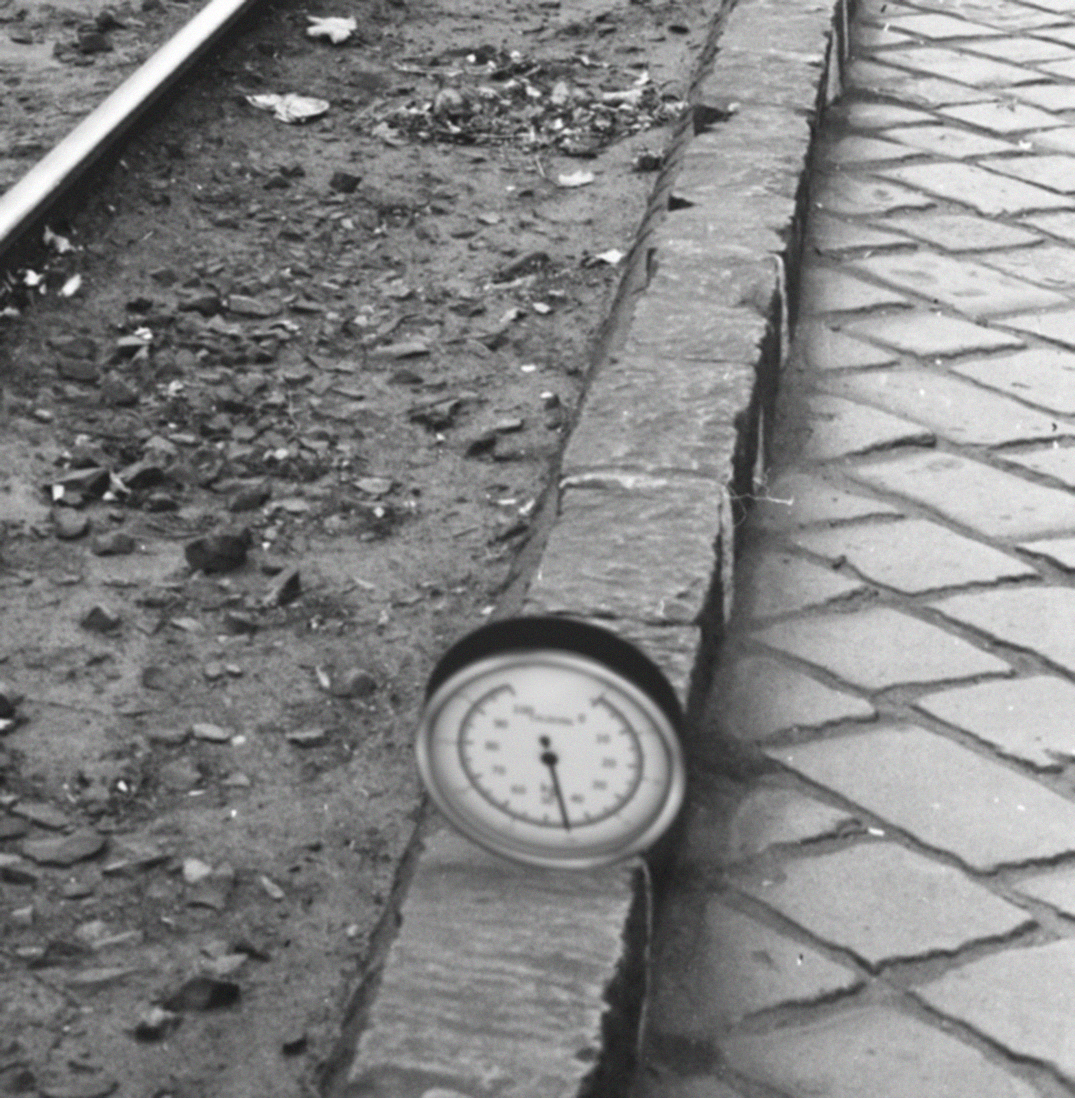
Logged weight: 45 kg
